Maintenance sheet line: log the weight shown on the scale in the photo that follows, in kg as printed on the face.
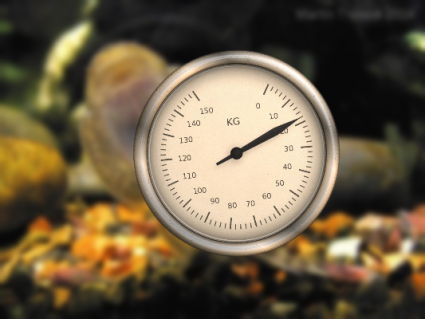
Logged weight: 18 kg
